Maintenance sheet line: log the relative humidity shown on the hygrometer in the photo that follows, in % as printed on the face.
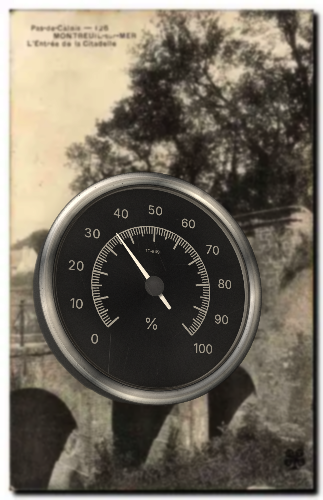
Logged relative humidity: 35 %
